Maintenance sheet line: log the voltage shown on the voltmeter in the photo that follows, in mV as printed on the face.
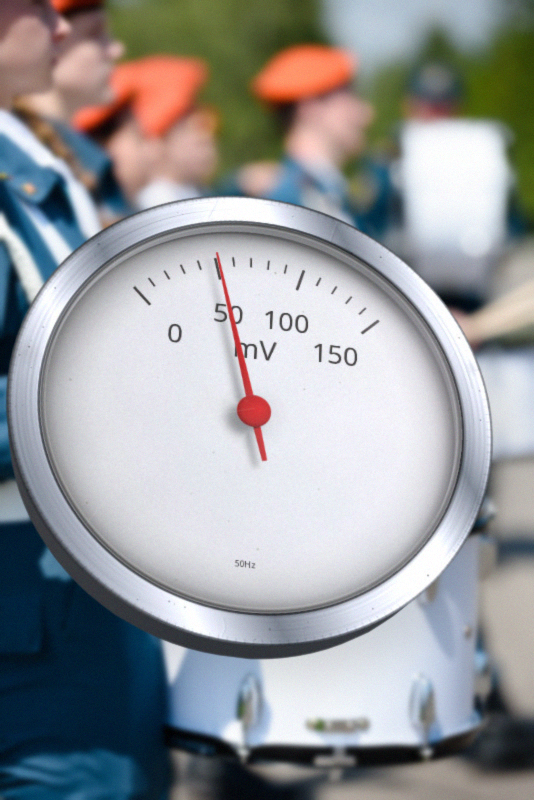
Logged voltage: 50 mV
